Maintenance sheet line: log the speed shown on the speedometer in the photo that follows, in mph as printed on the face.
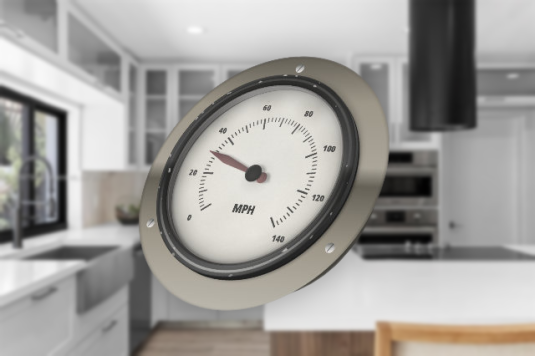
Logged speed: 30 mph
